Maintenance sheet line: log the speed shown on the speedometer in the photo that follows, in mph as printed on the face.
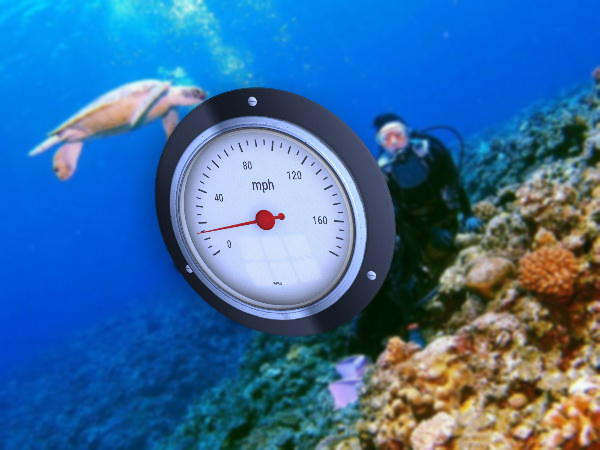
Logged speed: 15 mph
